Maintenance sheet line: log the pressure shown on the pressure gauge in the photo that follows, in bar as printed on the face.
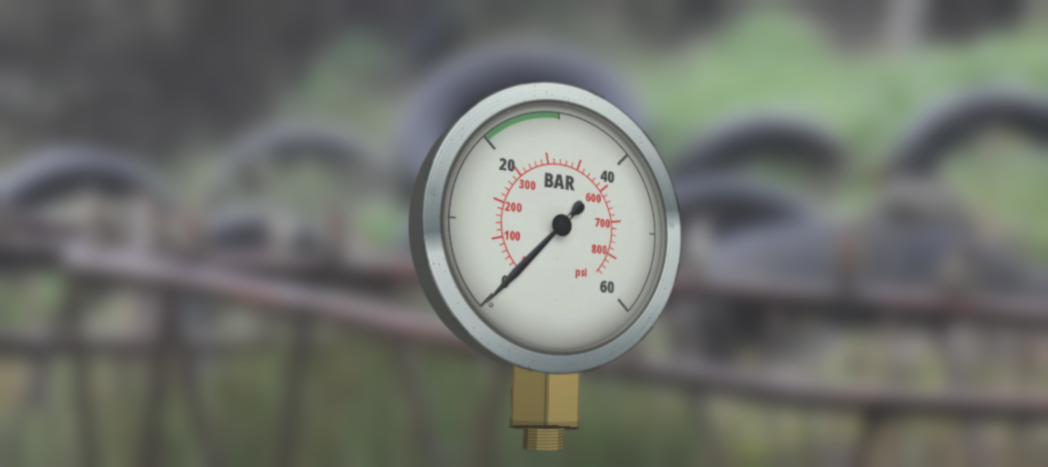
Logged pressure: 0 bar
